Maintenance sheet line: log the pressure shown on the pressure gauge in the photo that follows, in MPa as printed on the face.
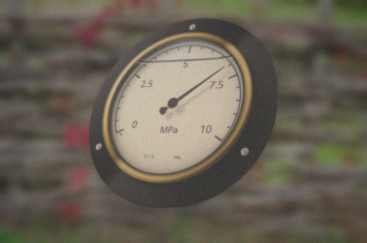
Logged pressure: 7 MPa
